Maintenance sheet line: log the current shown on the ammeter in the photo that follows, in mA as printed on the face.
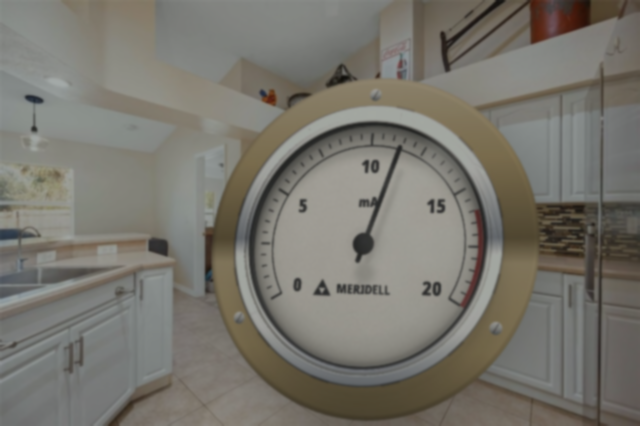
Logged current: 11.5 mA
